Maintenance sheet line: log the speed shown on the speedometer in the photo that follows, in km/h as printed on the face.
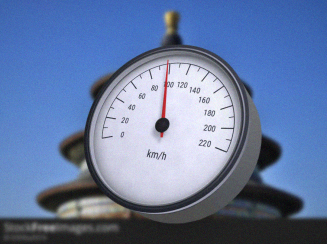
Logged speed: 100 km/h
